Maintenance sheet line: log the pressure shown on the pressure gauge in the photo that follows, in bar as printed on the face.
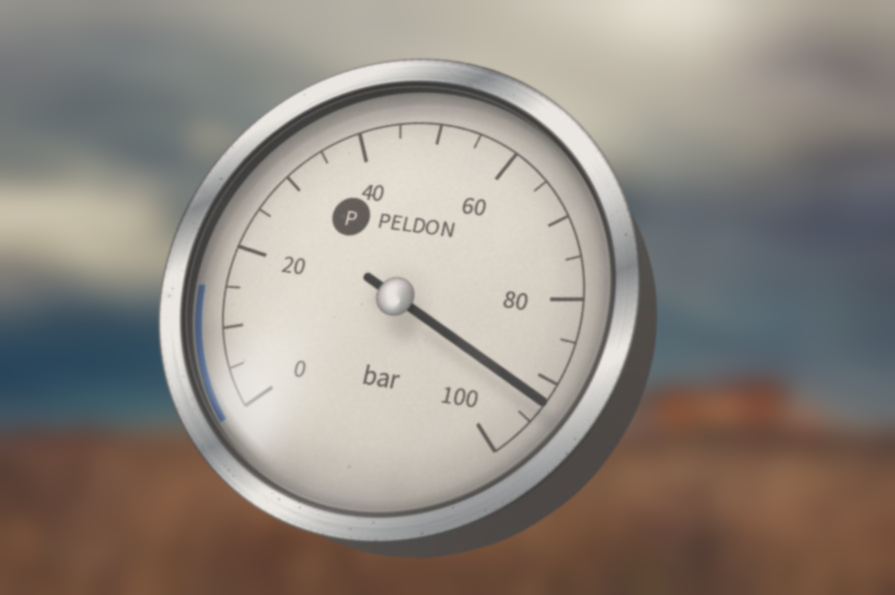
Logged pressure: 92.5 bar
